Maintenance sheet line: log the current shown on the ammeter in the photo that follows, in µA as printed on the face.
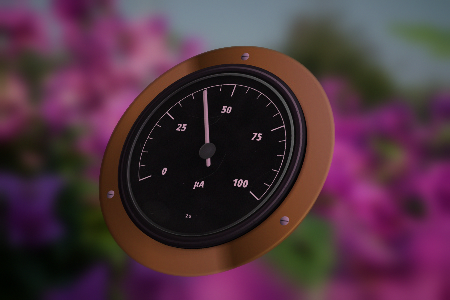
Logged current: 40 µA
